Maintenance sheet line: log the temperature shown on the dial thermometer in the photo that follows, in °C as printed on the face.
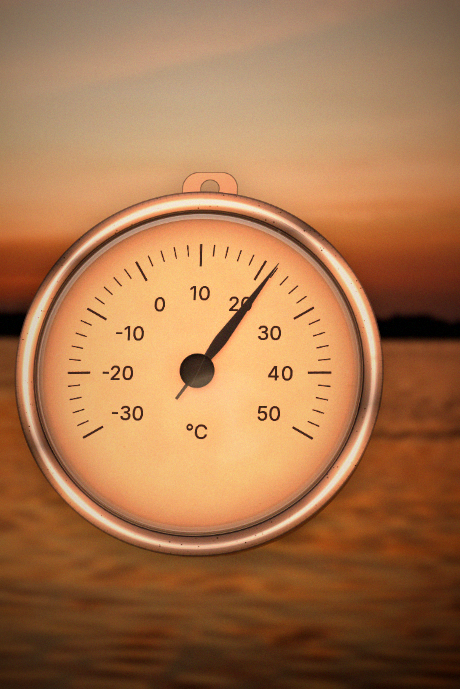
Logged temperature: 22 °C
